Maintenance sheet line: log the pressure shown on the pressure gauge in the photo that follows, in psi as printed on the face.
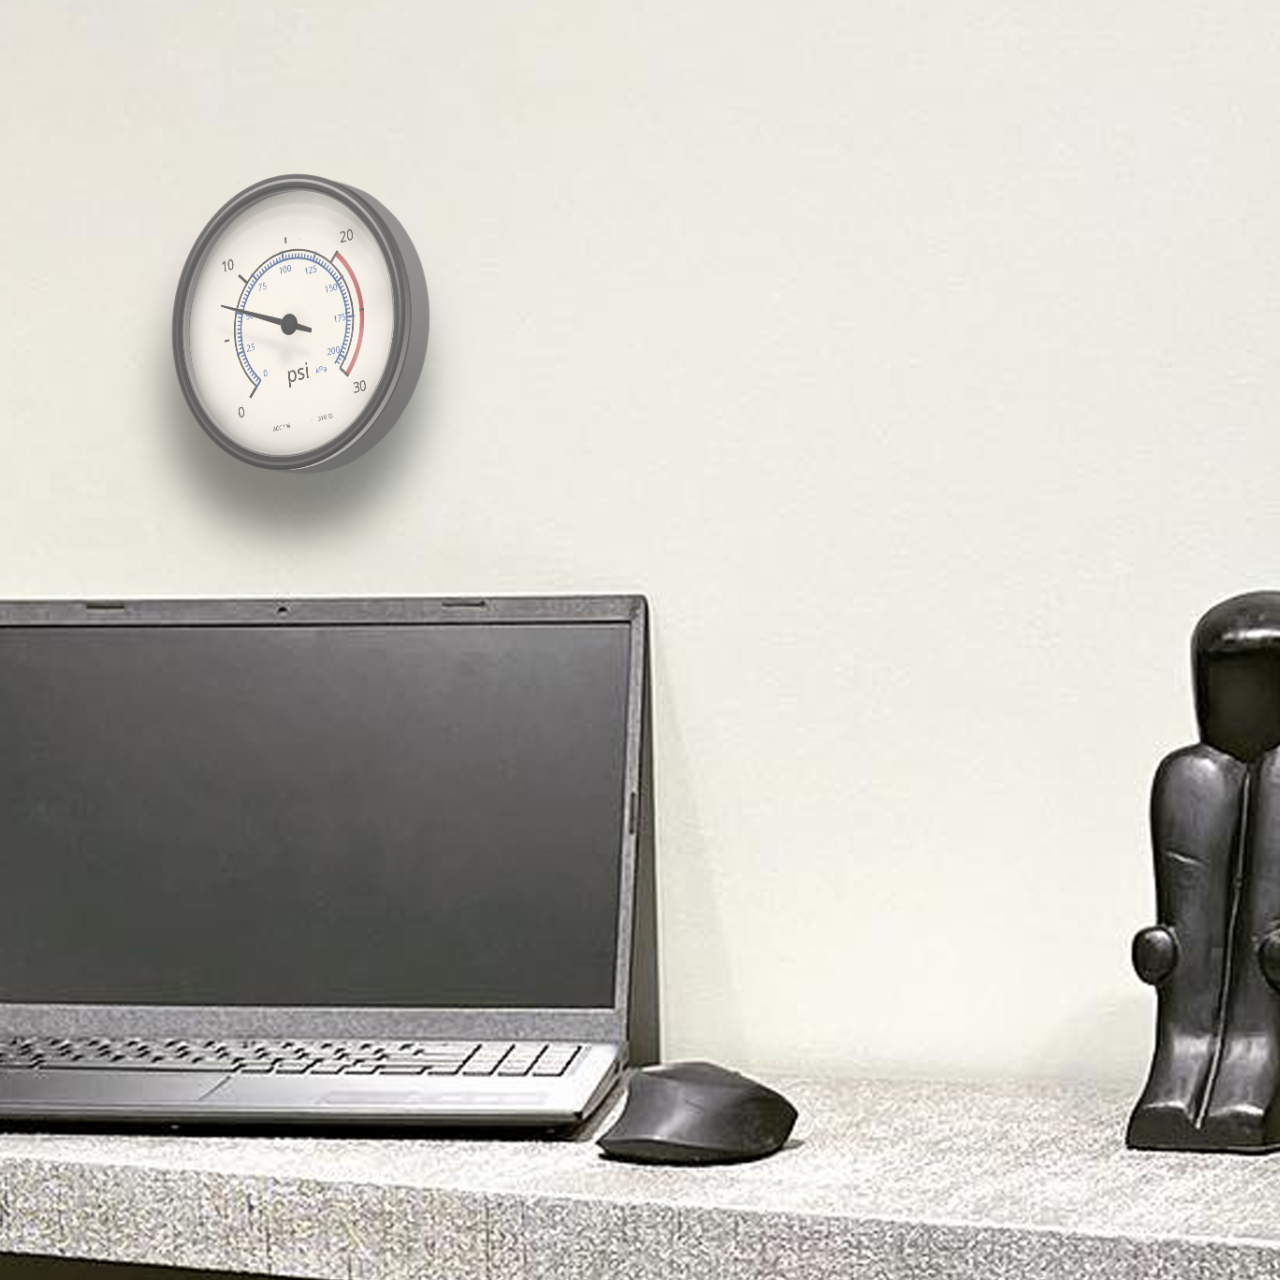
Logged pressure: 7.5 psi
